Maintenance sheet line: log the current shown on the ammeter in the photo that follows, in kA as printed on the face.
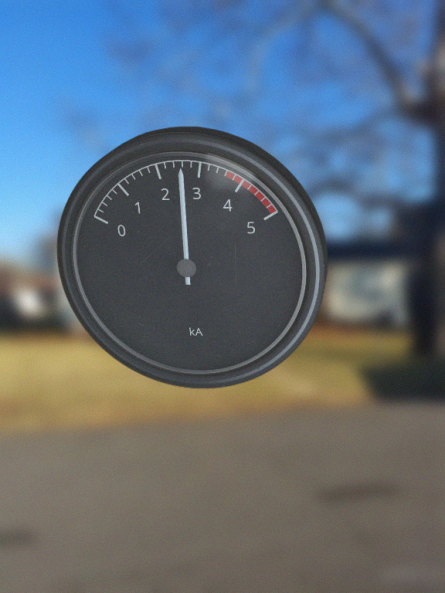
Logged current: 2.6 kA
